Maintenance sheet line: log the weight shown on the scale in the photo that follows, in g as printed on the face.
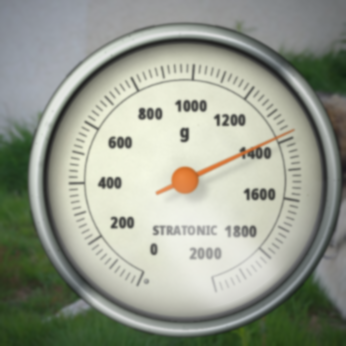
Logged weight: 1380 g
